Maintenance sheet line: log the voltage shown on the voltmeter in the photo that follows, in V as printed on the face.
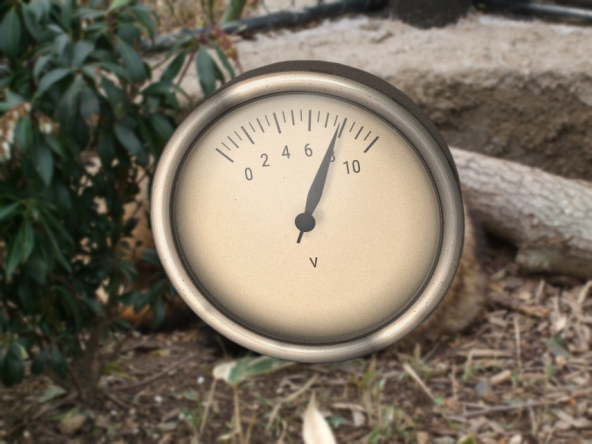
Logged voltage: 7.75 V
